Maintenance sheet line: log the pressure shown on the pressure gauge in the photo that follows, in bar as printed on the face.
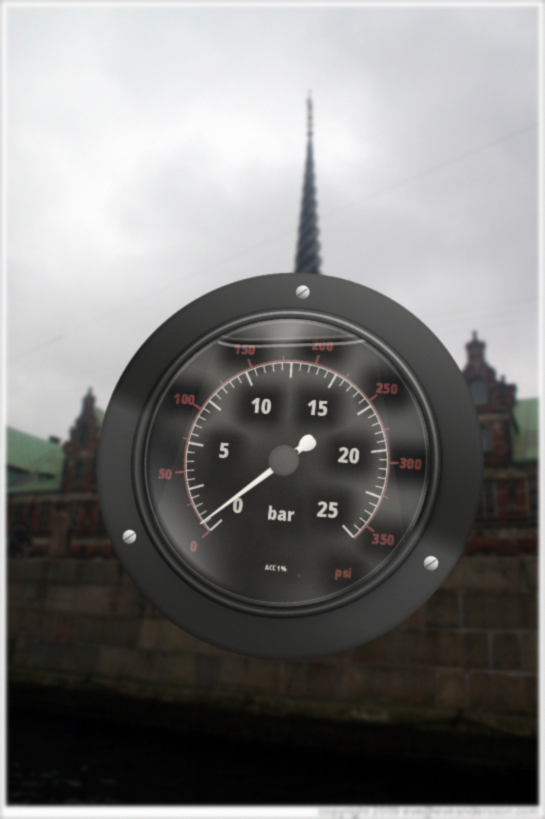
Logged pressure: 0.5 bar
